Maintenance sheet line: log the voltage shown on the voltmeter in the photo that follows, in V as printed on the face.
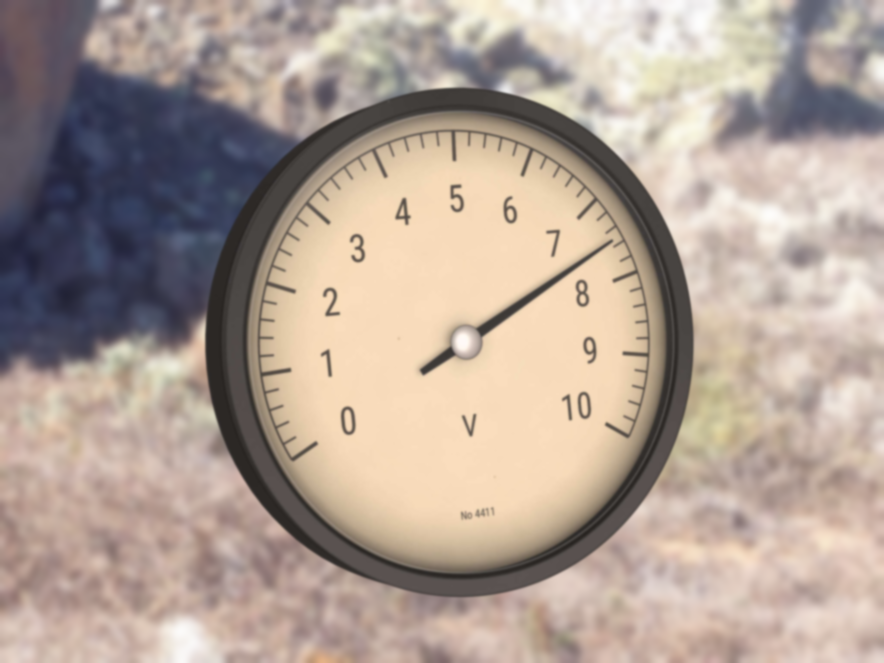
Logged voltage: 7.5 V
